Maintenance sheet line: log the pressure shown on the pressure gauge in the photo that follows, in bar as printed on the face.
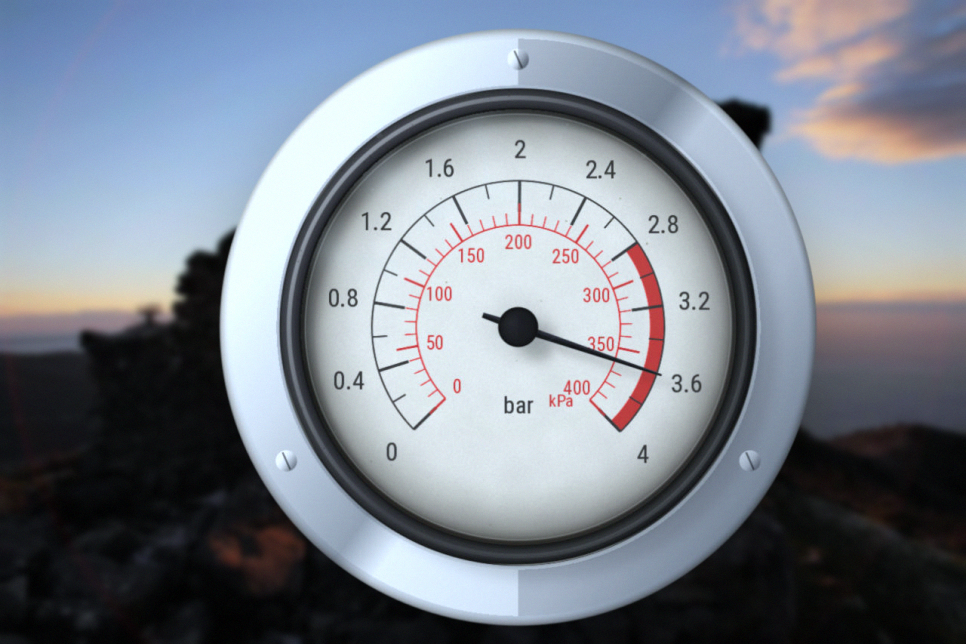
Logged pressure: 3.6 bar
